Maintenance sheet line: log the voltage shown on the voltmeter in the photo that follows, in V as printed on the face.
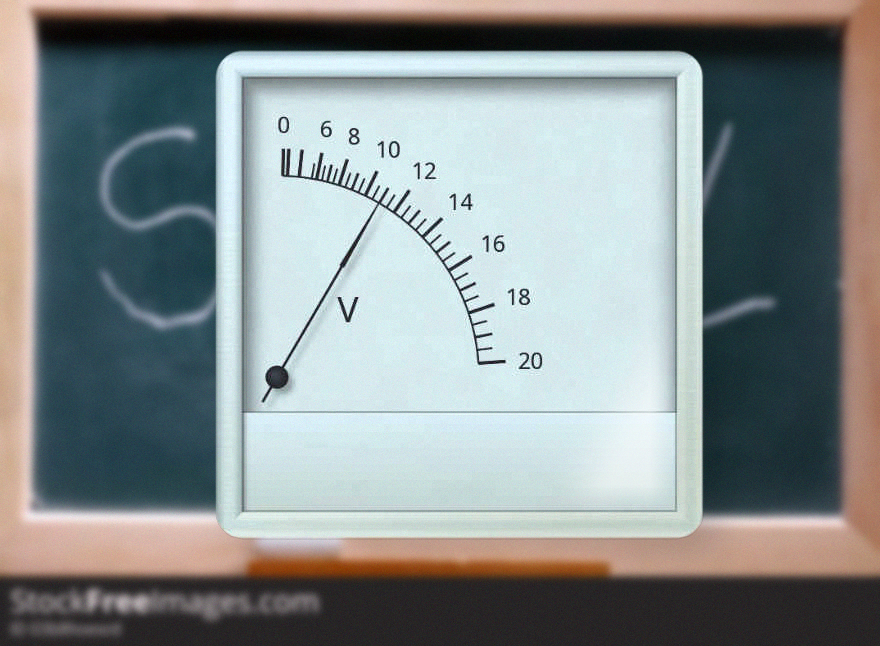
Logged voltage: 11 V
